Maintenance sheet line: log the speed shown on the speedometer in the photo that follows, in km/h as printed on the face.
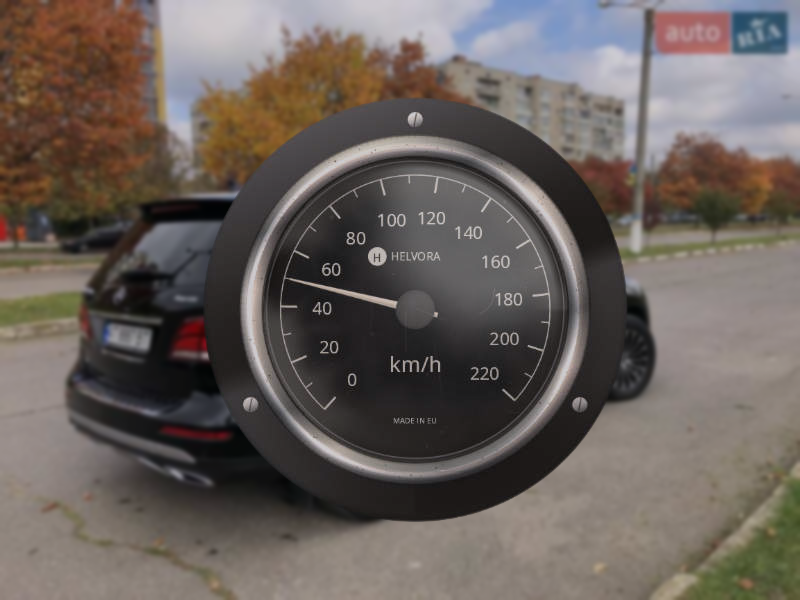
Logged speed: 50 km/h
